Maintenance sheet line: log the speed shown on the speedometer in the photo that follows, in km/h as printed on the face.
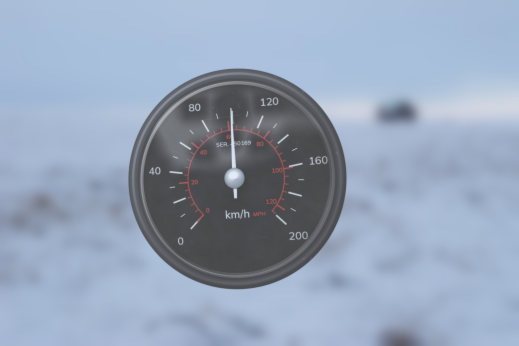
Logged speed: 100 km/h
